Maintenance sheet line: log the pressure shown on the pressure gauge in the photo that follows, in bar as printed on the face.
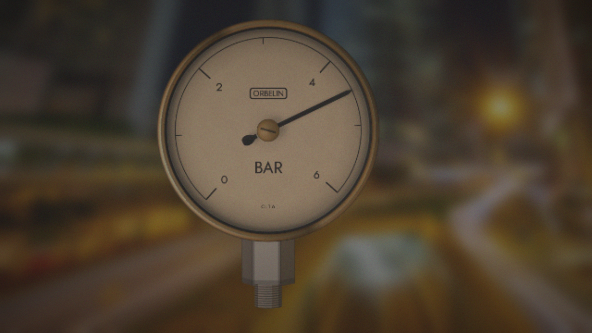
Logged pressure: 4.5 bar
